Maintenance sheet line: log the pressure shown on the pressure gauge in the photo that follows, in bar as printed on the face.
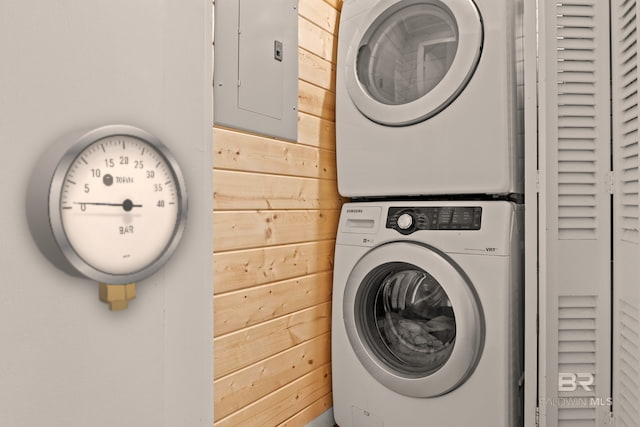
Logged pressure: 1 bar
